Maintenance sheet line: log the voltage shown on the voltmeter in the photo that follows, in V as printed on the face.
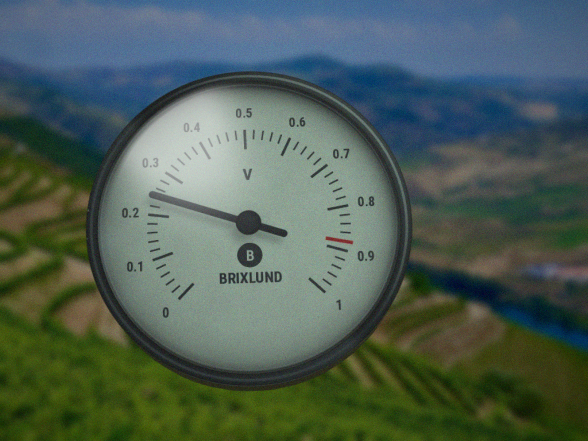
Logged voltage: 0.24 V
